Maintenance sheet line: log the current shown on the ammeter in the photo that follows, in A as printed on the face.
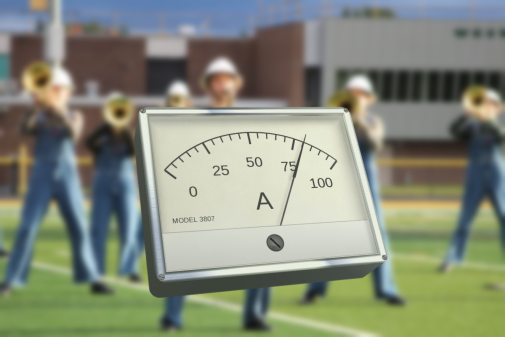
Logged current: 80 A
